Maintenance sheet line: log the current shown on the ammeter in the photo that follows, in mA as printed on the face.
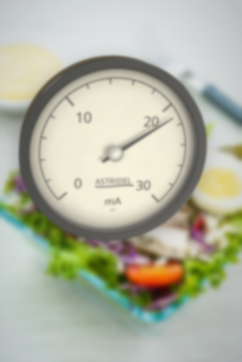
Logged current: 21 mA
